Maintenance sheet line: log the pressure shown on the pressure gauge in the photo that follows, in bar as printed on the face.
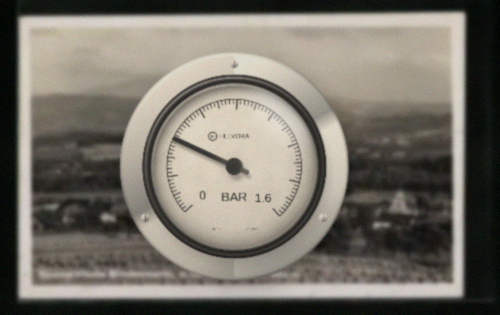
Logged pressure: 0.4 bar
